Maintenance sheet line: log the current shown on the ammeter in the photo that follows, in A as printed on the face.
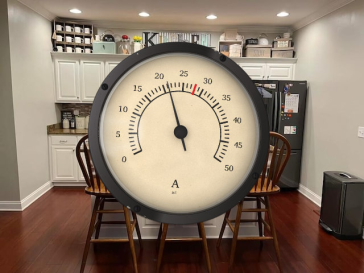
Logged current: 21 A
